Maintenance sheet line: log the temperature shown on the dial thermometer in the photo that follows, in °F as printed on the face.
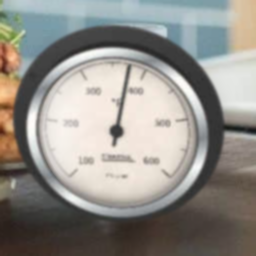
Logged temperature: 375 °F
